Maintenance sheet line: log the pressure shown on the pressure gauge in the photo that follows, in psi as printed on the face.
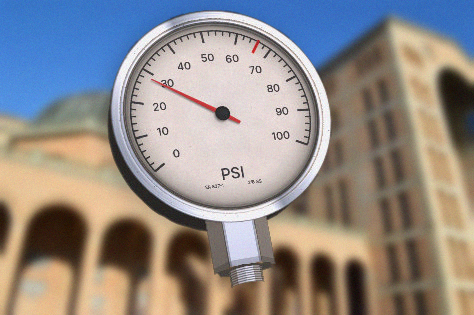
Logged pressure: 28 psi
